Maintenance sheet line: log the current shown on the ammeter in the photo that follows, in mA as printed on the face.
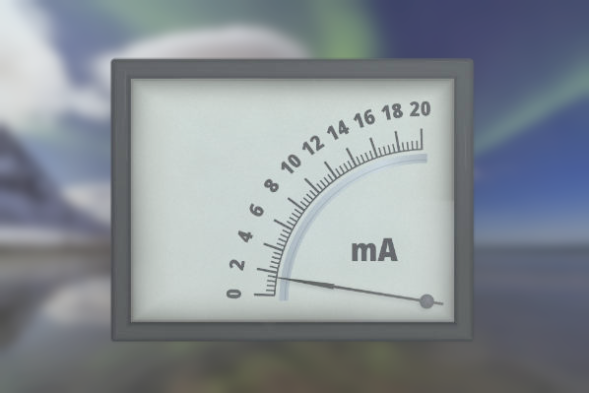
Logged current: 1.6 mA
